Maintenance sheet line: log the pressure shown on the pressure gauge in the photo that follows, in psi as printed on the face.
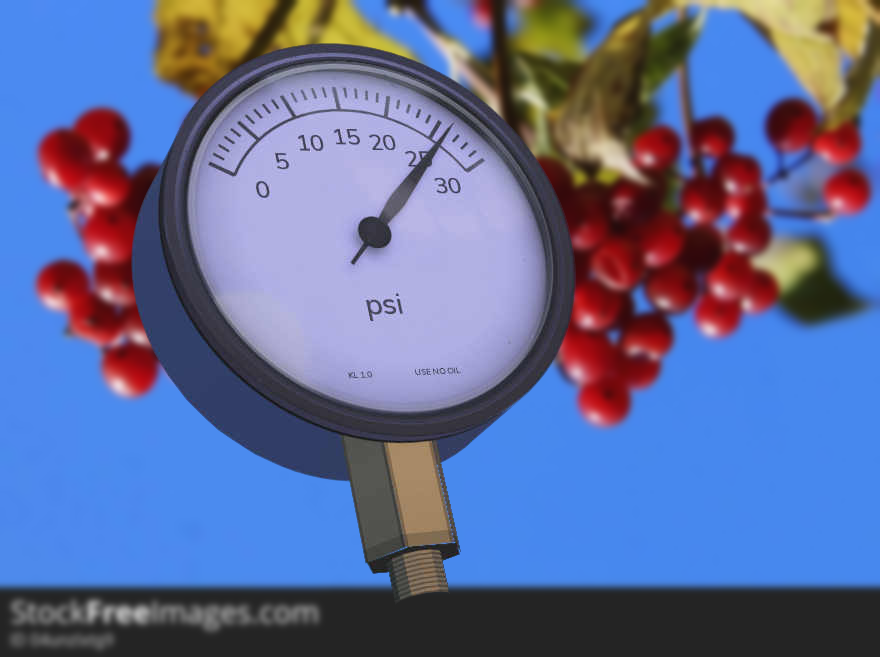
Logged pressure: 26 psi
